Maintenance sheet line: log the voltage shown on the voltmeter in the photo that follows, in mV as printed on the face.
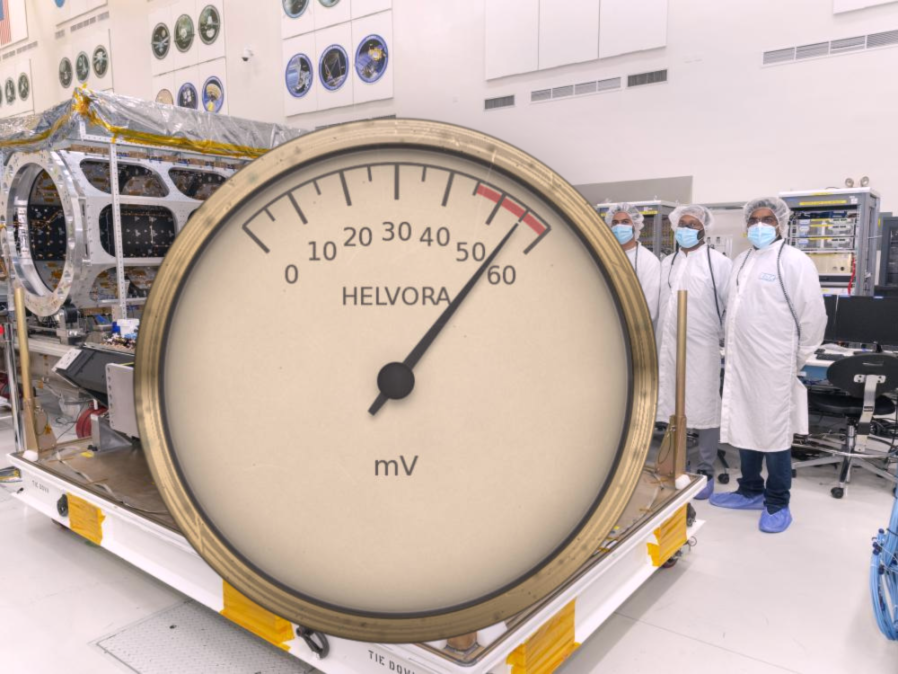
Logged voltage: 55 mV
